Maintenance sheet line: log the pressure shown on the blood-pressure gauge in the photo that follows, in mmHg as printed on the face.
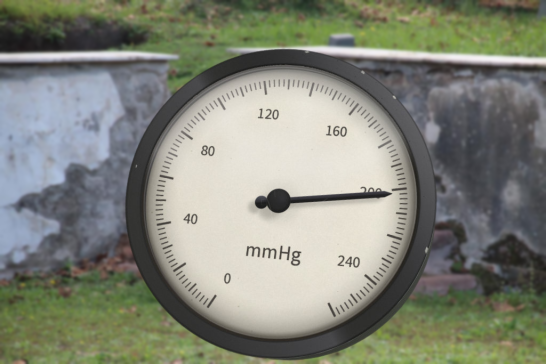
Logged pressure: 202 mmHg
